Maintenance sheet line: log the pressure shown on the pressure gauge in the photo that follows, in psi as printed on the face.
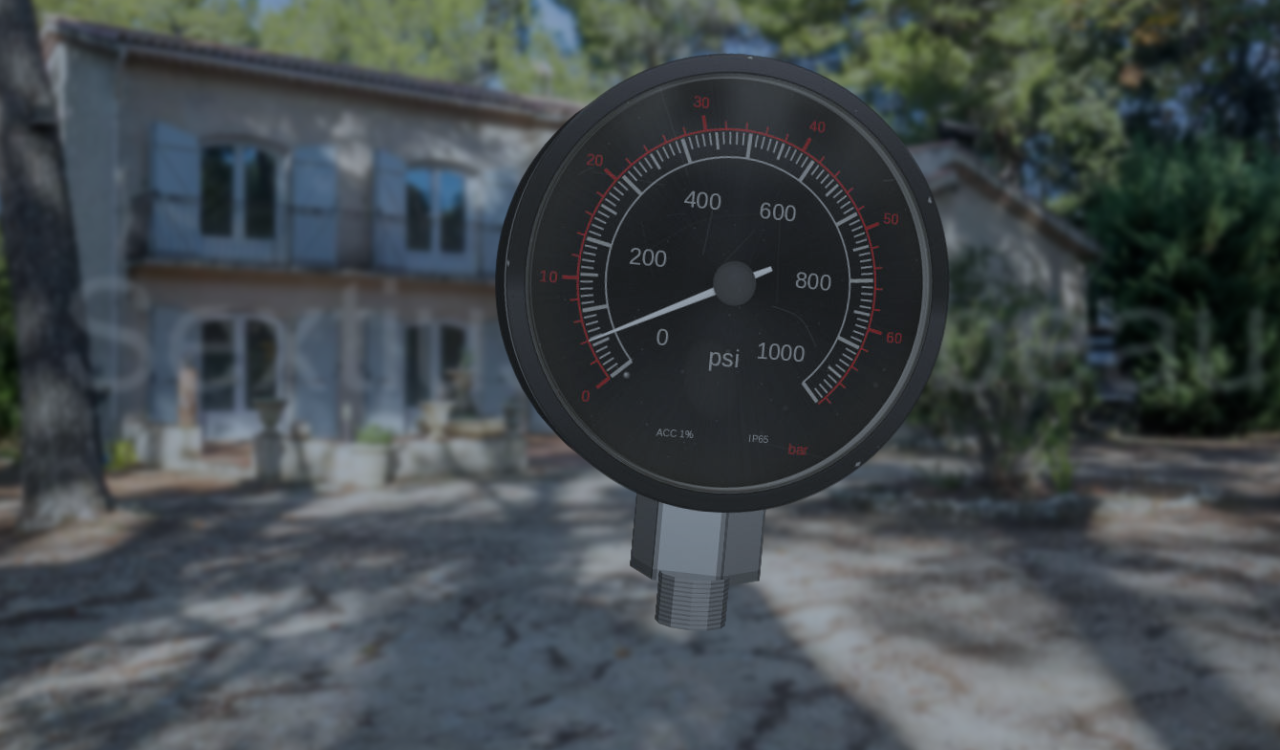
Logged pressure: 60 psi
